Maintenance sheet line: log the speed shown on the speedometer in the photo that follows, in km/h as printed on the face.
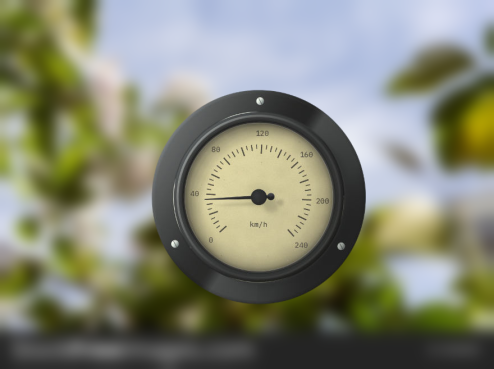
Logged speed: 35 km/h
